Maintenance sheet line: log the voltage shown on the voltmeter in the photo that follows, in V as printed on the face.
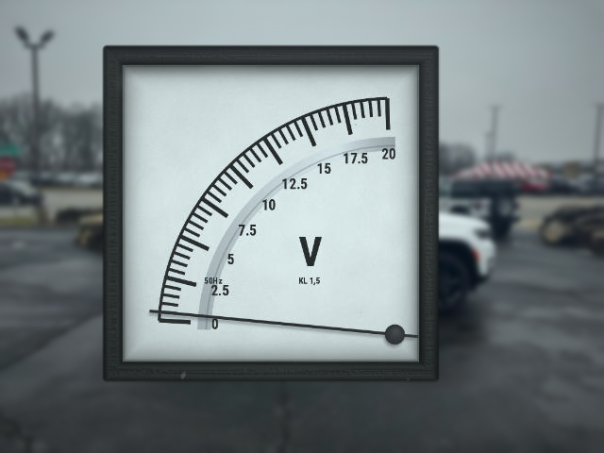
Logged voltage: 0.5 V
